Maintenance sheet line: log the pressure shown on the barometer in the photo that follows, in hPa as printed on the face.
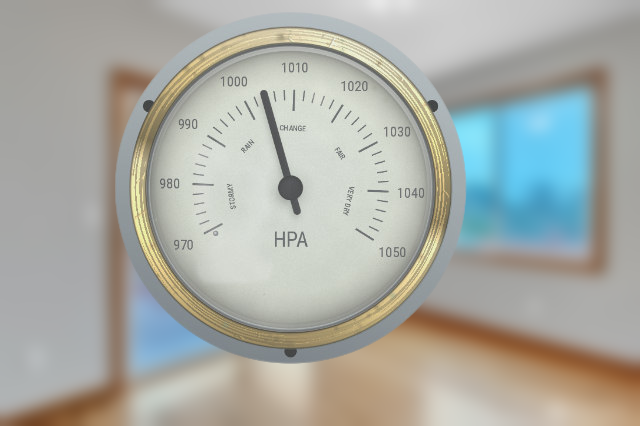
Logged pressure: 1004 hPa
